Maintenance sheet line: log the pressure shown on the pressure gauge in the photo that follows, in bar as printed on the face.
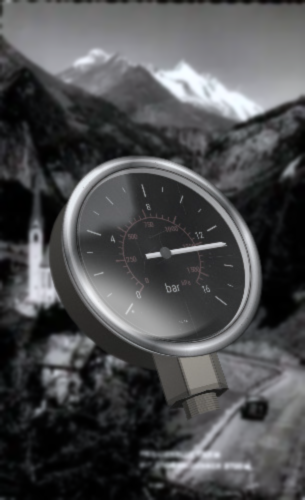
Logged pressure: 13 bar
